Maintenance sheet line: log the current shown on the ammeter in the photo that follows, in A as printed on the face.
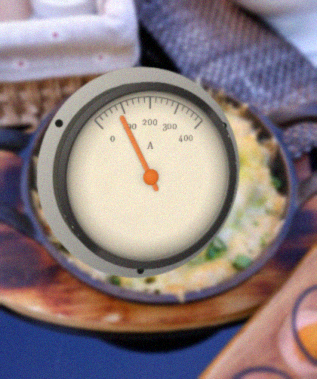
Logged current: 80 A
